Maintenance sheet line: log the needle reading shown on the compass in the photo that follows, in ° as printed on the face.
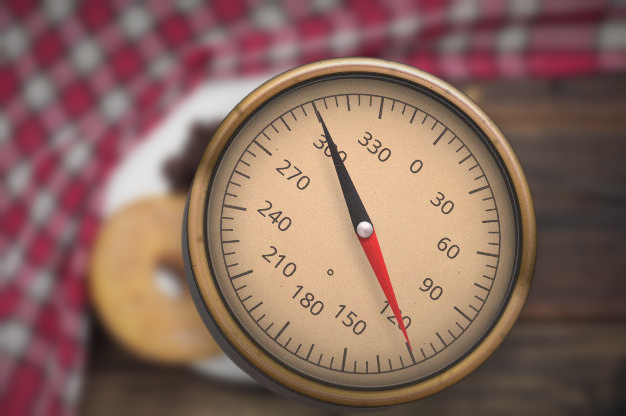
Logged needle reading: 120 °
